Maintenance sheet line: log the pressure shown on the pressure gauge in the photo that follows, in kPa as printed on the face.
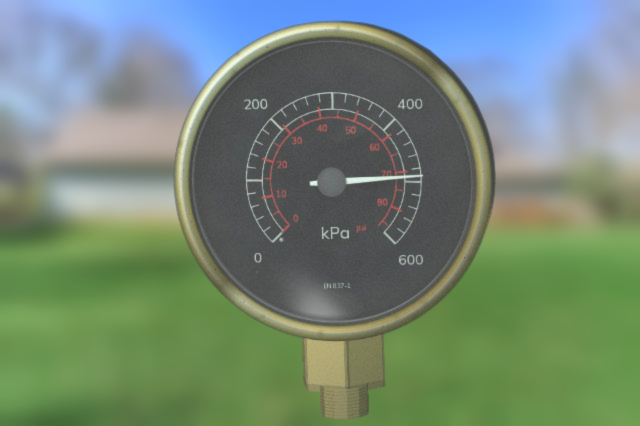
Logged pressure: 490 kPa
